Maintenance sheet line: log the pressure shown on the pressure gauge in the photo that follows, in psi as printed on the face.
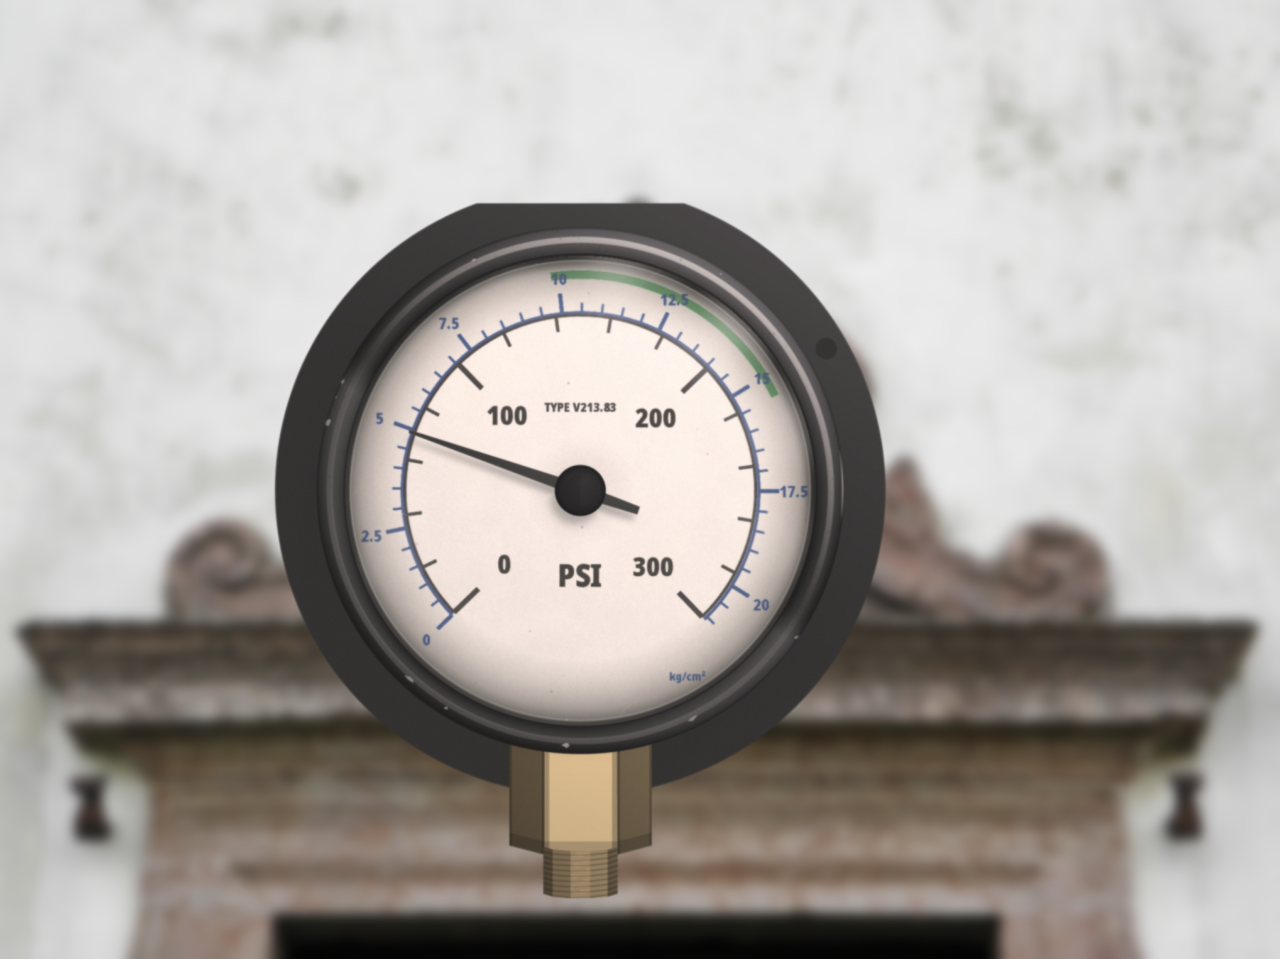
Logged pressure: 70 psi
